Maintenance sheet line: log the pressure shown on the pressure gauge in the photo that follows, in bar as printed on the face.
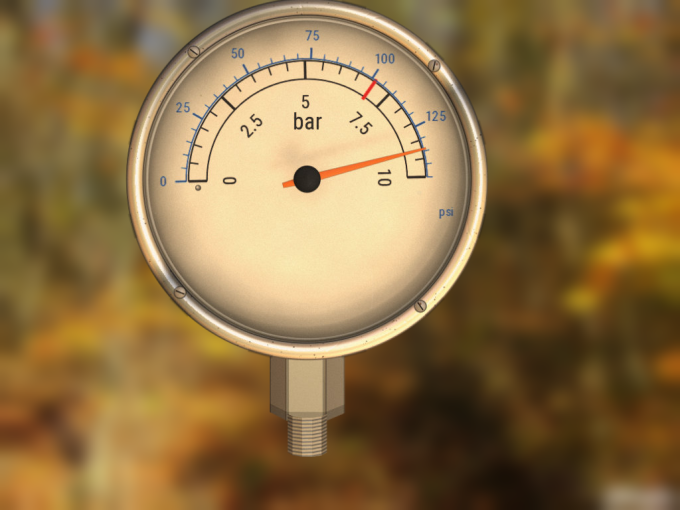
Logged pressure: 9.25 bar
